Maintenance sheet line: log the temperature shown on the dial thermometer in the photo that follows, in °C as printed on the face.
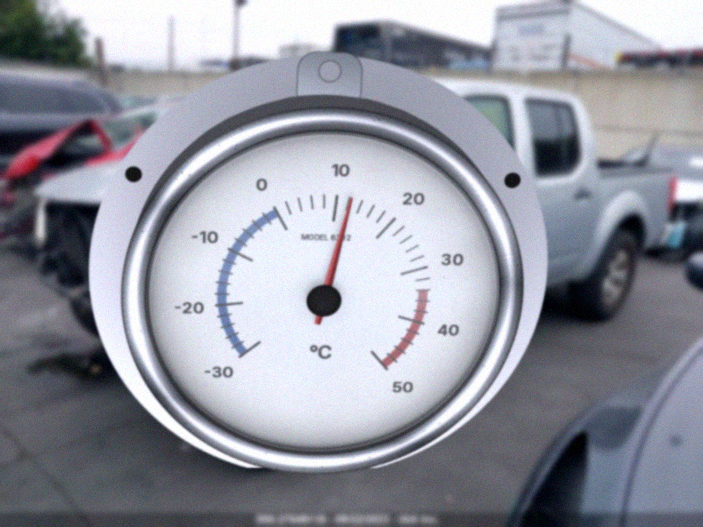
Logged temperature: 12 °C
